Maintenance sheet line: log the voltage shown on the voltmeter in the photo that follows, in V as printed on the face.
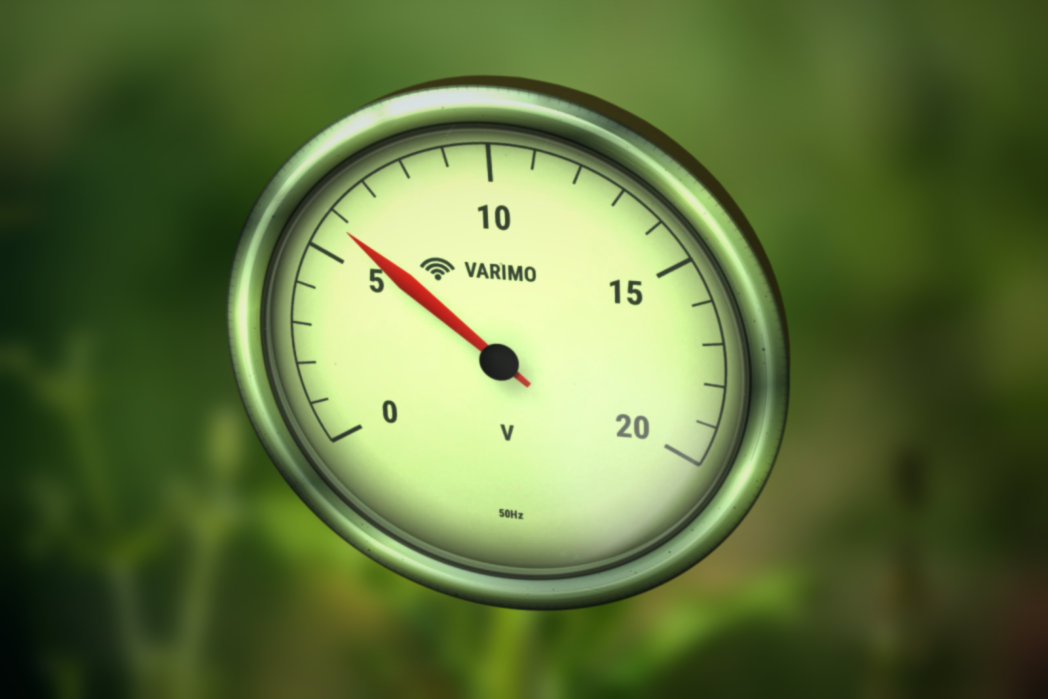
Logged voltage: 6 V
